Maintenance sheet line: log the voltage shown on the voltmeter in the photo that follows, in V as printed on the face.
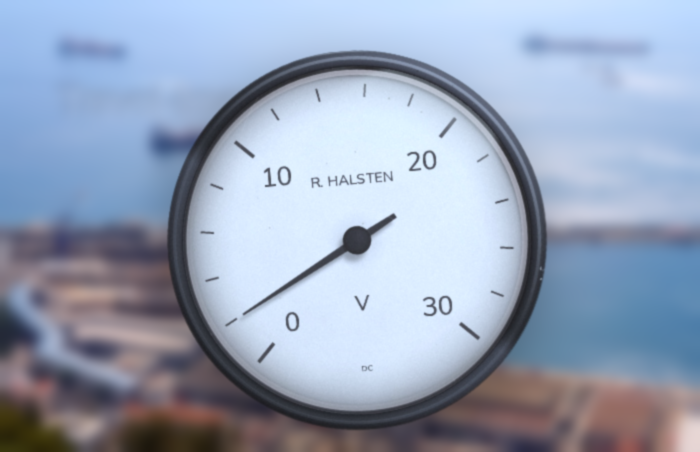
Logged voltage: 2 V
